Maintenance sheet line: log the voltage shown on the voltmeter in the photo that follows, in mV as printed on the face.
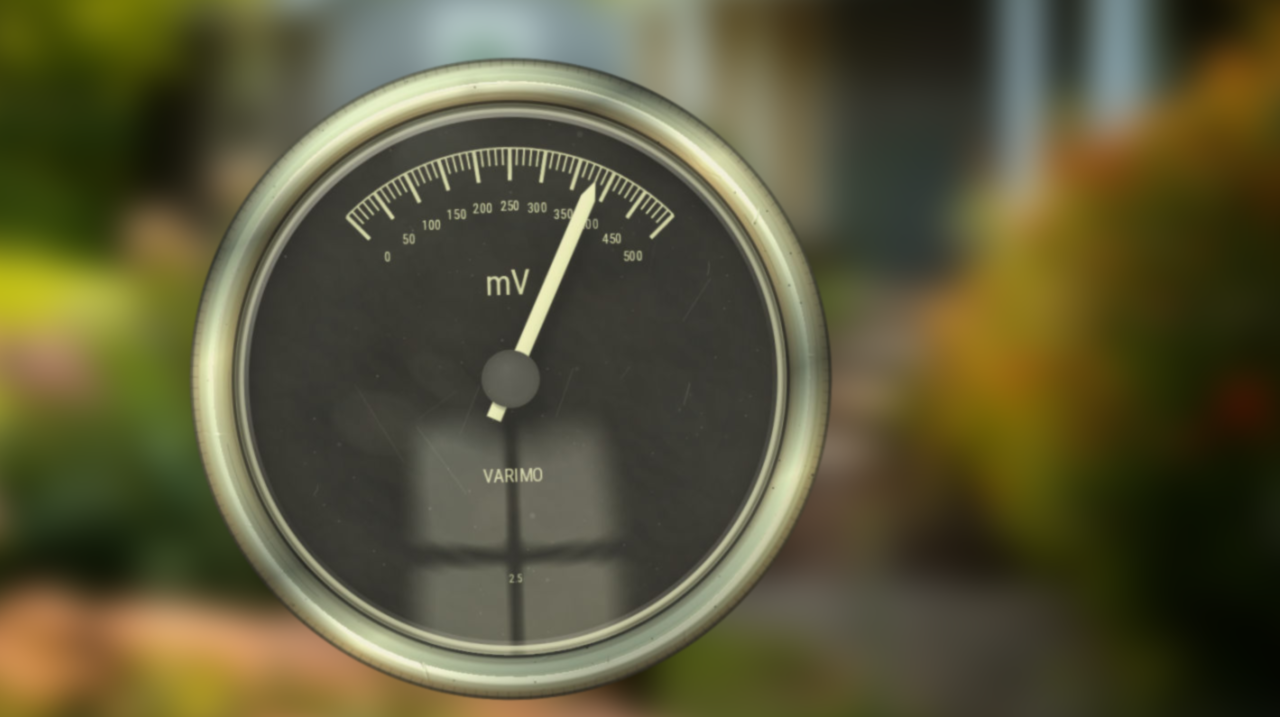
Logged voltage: 380 mV
